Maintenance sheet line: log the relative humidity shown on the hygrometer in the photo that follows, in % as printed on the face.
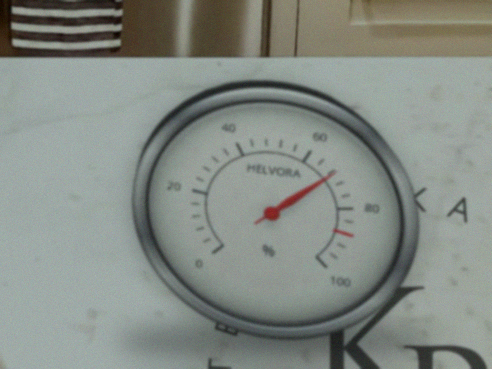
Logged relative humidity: 68 %
